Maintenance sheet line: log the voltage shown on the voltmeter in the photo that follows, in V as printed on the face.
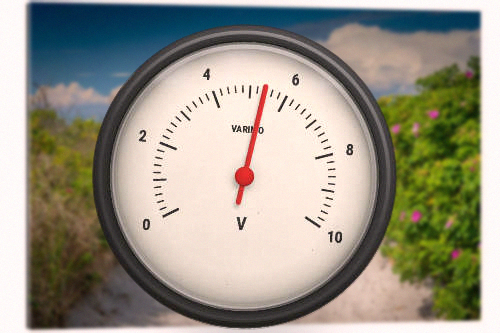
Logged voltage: 5.4 V
